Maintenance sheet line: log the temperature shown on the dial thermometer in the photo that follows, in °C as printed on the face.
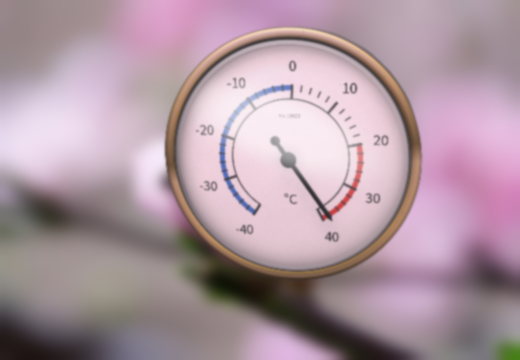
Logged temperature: 38 °C
